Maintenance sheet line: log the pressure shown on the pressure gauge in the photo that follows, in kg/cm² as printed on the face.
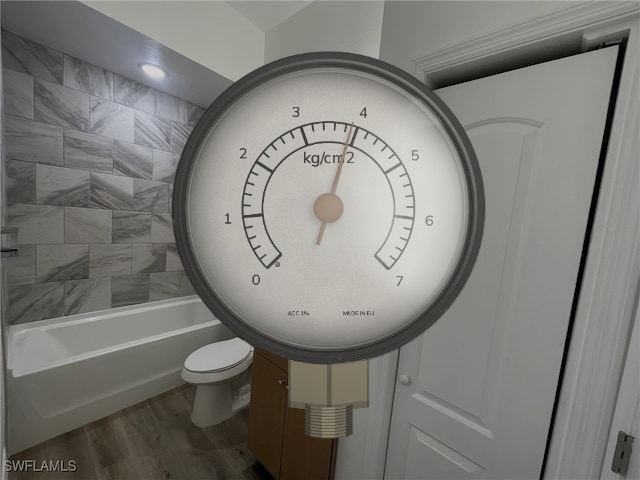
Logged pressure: 3.9 kg/cm²
